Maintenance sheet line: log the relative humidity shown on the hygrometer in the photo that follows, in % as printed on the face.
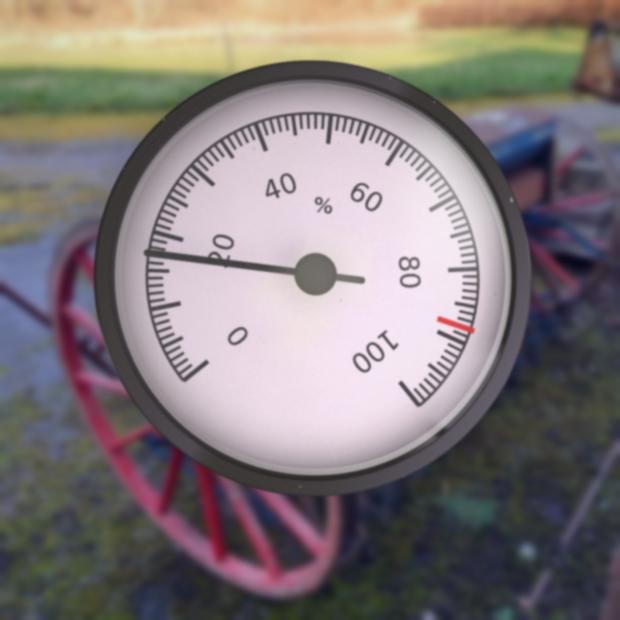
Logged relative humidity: 17 %
